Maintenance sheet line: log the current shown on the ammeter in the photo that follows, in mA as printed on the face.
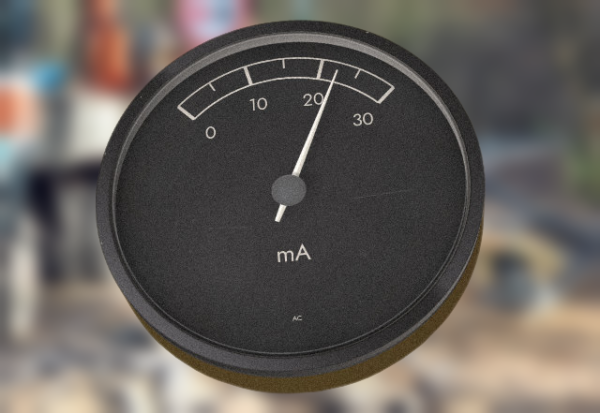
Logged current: 22.5 mA
